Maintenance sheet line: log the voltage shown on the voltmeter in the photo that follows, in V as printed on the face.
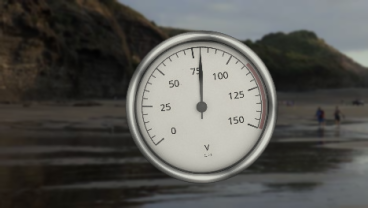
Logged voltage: 80 V
